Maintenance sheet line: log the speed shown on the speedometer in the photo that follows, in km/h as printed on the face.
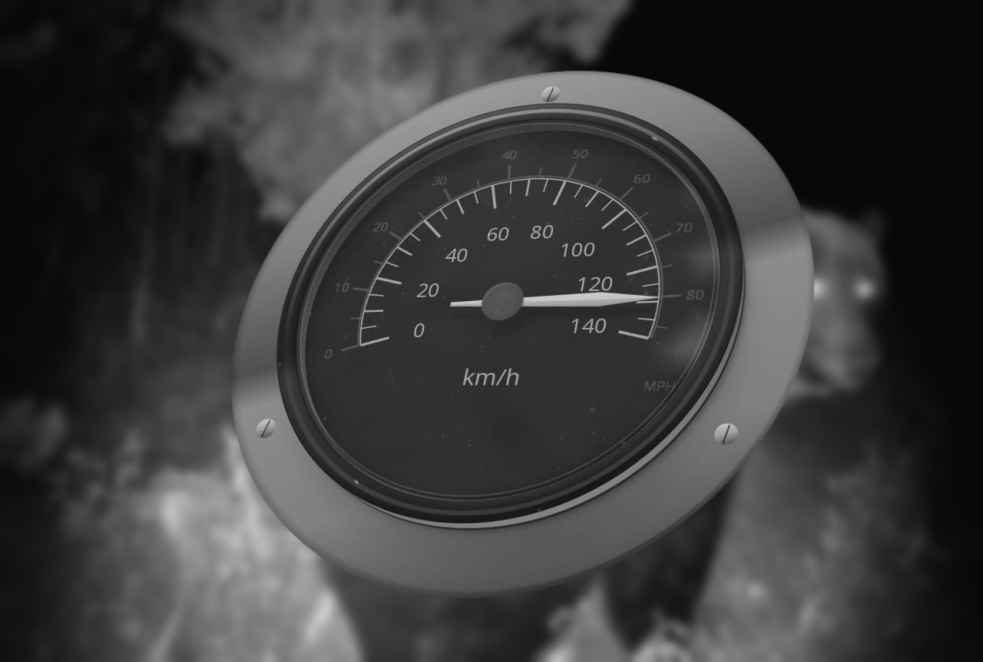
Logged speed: 130 km/h
